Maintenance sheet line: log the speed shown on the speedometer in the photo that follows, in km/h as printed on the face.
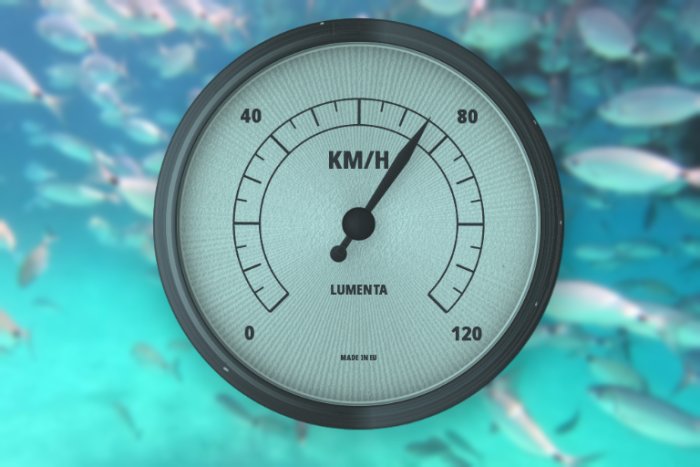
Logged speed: 75 km/h
